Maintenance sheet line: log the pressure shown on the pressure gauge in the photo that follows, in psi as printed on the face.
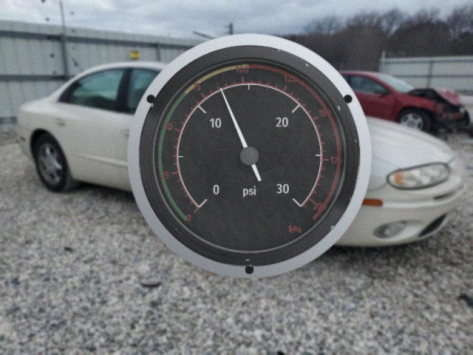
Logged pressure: 12.5 psi
